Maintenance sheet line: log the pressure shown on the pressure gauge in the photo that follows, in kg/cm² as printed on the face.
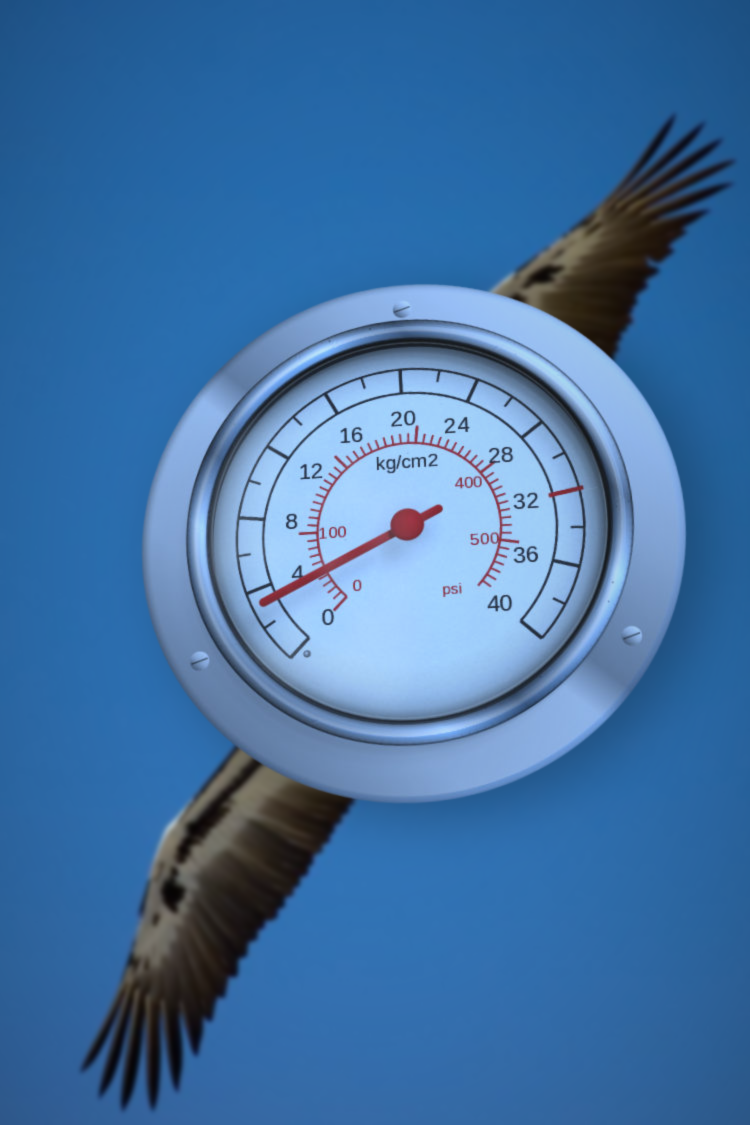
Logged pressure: 3 kg/cm²
